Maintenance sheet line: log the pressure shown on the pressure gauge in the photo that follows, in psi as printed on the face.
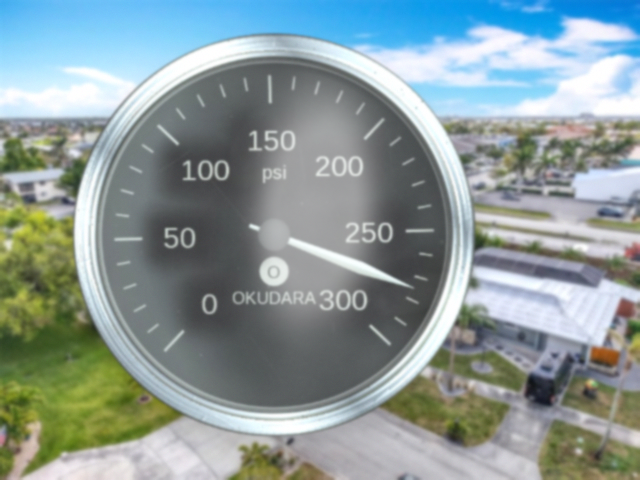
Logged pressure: 275 psi
